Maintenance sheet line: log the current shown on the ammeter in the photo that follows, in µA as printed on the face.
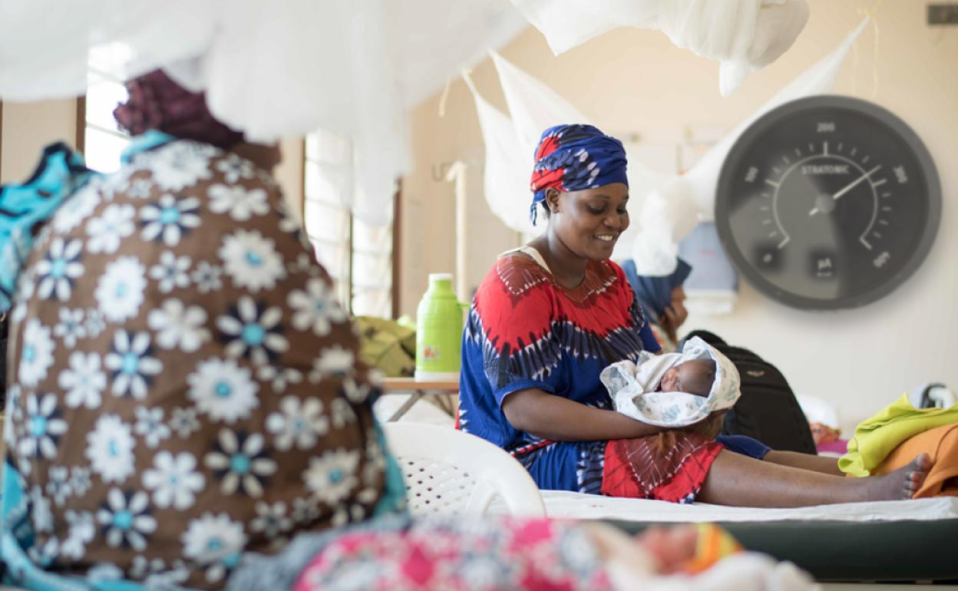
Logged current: 280 µA
